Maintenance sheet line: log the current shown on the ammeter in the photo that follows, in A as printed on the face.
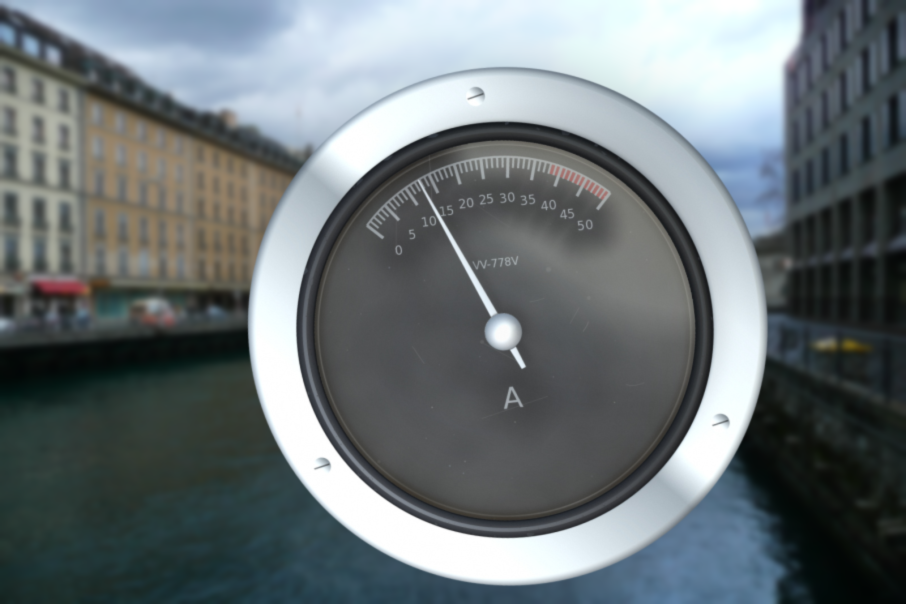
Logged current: 13 A
